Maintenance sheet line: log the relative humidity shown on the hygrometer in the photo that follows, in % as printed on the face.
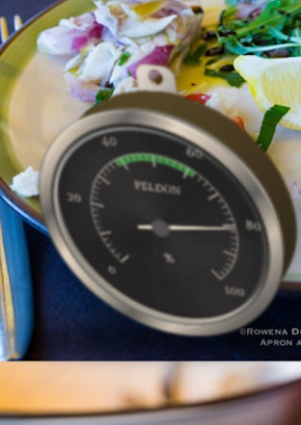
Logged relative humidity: 80 %
